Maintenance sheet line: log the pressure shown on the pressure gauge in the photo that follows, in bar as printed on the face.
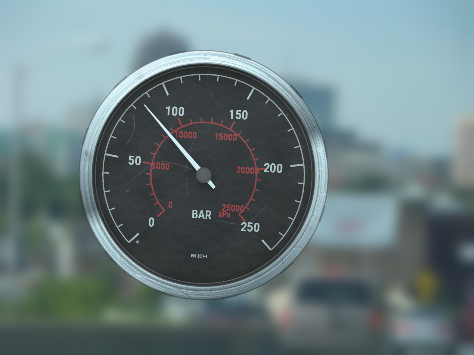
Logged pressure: 85 bar
